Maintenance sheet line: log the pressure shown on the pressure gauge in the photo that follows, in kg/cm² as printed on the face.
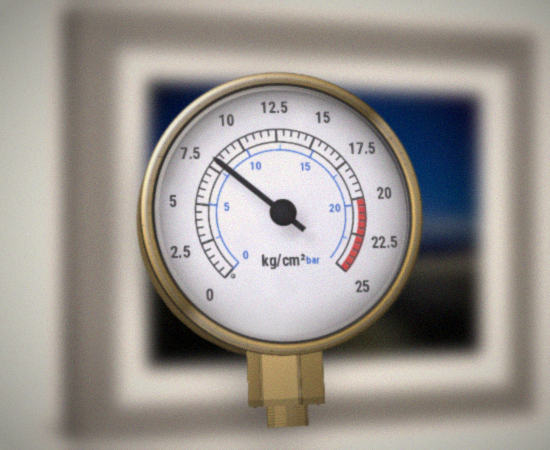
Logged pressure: 8 kg/cm²
